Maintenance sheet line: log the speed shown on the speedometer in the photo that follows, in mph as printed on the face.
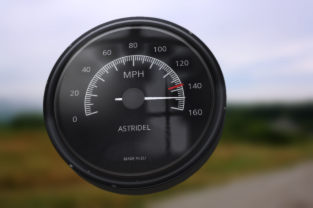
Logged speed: 150 mph
